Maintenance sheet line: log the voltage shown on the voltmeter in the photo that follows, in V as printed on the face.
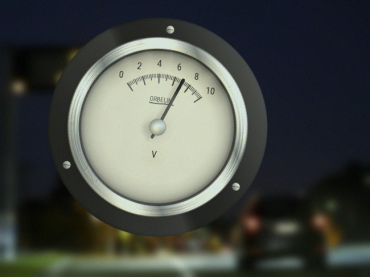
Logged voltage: 7 V
